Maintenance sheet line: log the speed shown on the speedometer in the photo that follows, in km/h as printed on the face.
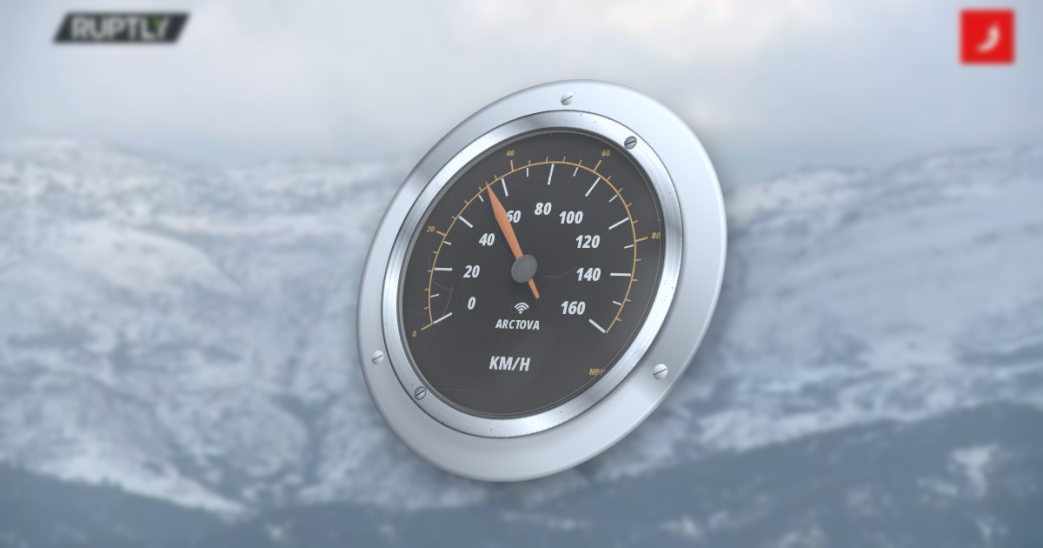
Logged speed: 55 km/h
